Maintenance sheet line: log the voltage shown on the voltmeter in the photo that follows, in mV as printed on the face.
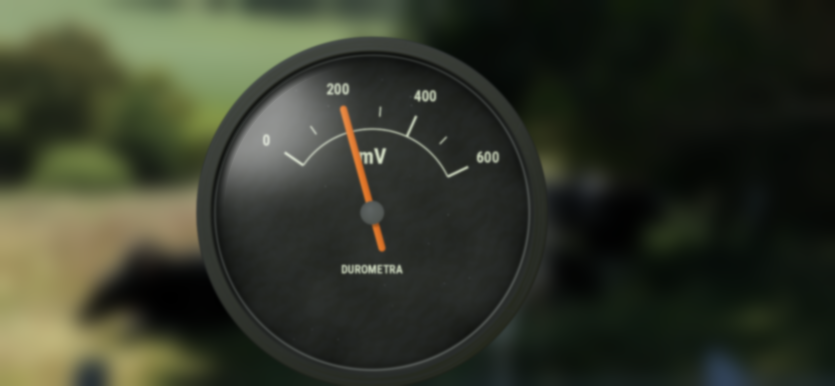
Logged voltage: 200 mV
